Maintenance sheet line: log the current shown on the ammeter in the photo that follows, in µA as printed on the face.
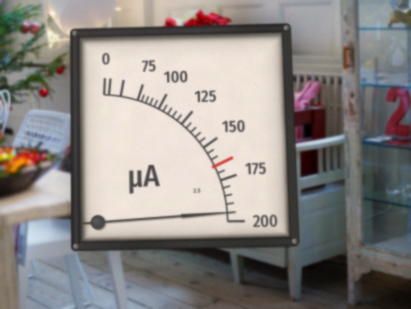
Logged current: 195 µA
